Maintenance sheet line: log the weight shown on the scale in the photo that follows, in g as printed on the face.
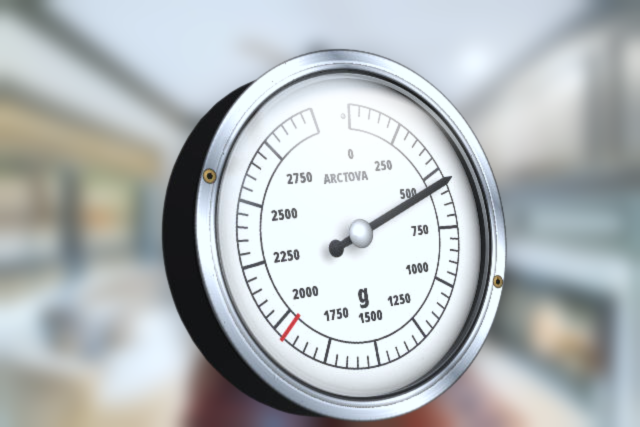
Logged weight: 550 g
